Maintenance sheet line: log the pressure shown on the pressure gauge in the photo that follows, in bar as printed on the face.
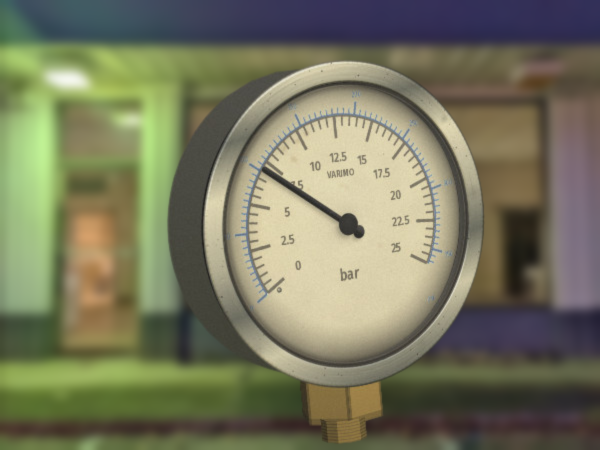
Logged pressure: 7 bar
